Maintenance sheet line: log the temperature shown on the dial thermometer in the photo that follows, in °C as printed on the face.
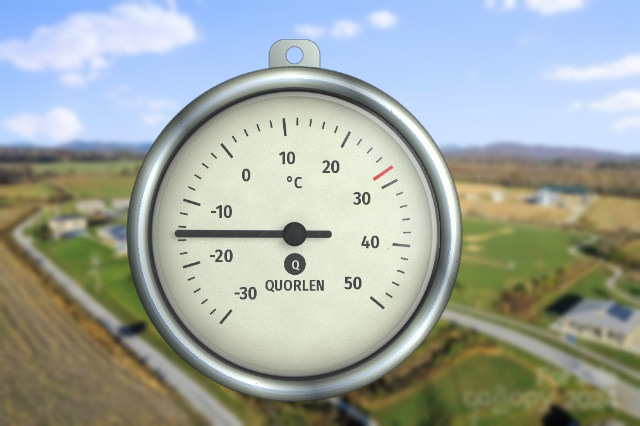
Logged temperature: -15 °C
